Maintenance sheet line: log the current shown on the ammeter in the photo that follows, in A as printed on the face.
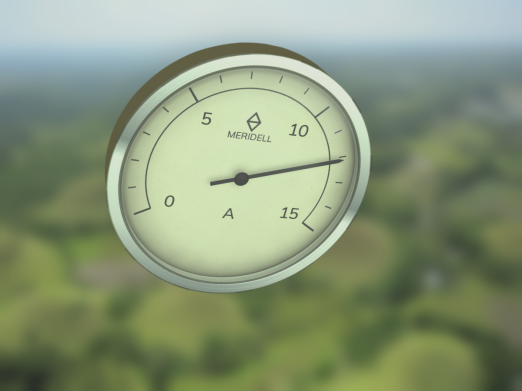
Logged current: 12 A
